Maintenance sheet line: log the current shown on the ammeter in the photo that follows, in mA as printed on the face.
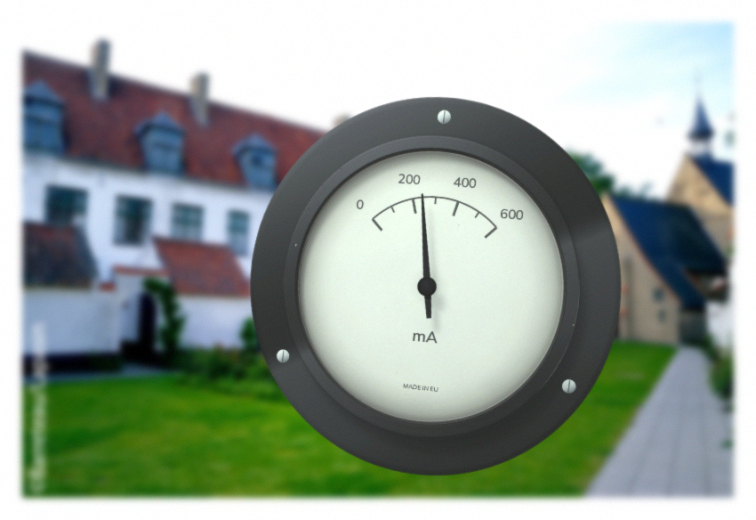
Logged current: 250 mA
